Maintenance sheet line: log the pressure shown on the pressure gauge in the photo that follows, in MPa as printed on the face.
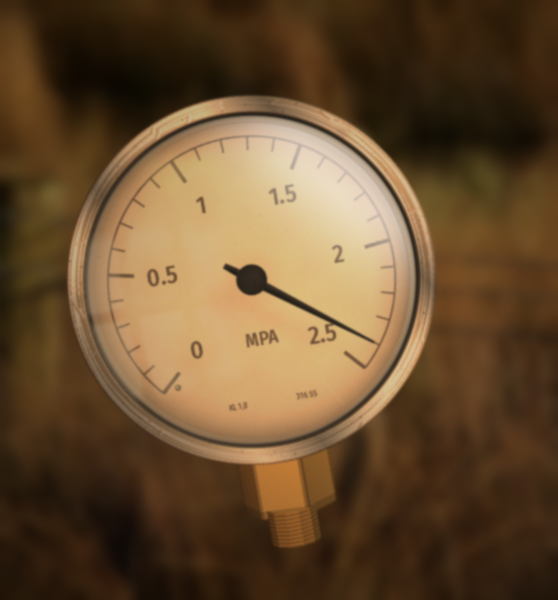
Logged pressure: 2.4 MPa
